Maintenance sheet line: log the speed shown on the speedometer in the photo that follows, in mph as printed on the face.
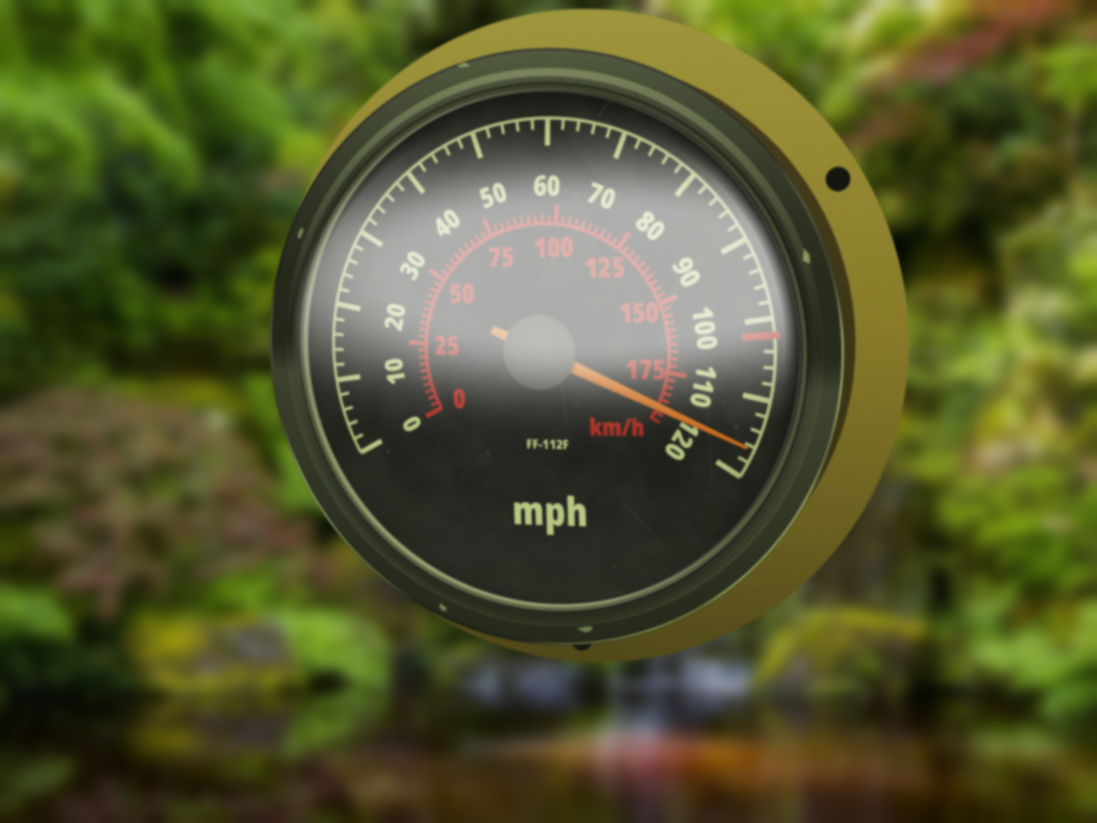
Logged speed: 116 mph
